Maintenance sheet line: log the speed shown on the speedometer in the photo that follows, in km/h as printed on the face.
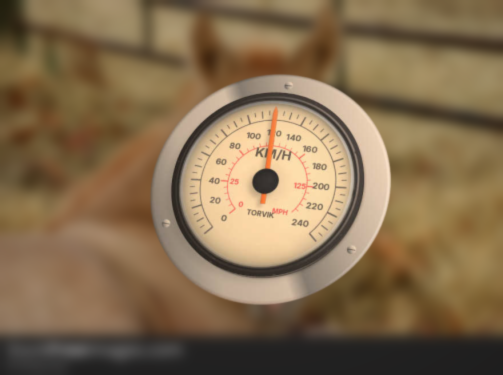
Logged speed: 120 km/h
